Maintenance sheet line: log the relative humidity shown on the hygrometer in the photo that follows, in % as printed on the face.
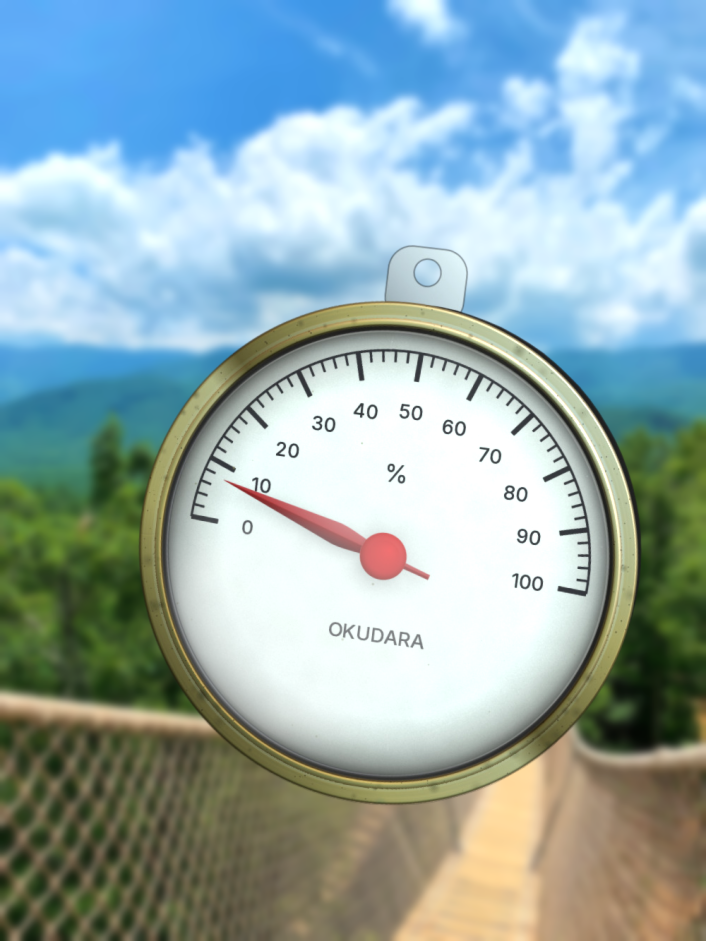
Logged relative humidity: 8 %
